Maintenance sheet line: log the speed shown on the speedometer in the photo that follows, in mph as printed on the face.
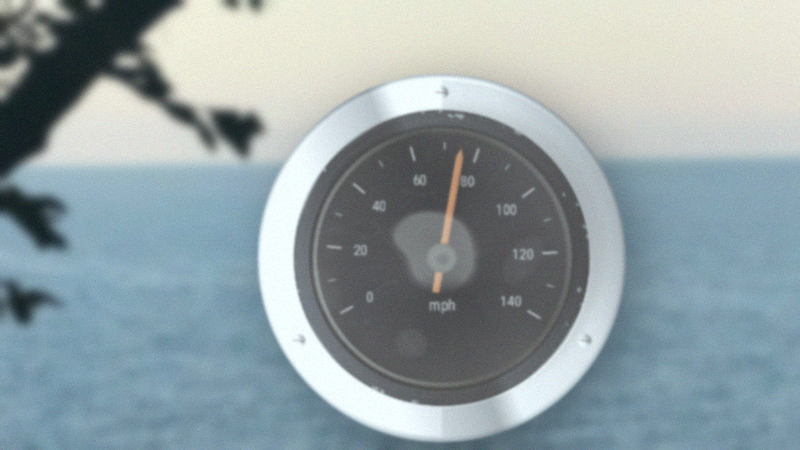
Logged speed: 75 mph
